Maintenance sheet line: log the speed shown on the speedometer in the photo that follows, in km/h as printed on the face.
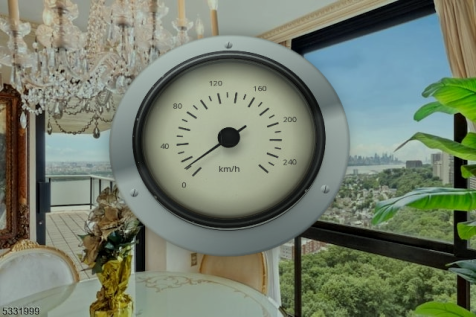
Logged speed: 10 km/h
